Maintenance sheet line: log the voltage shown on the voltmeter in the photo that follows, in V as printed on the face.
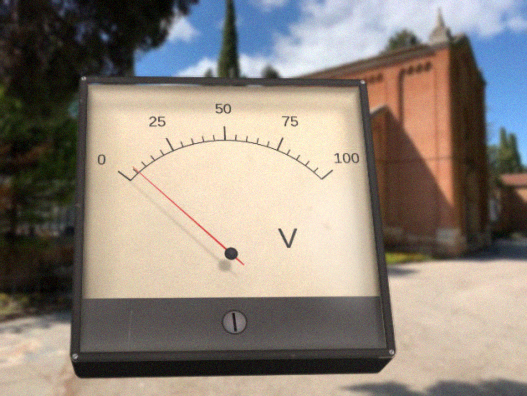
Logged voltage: 5 V
